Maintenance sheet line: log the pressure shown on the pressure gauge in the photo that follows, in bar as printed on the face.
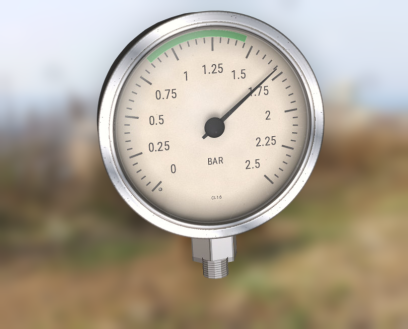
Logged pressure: 1.7 bar
